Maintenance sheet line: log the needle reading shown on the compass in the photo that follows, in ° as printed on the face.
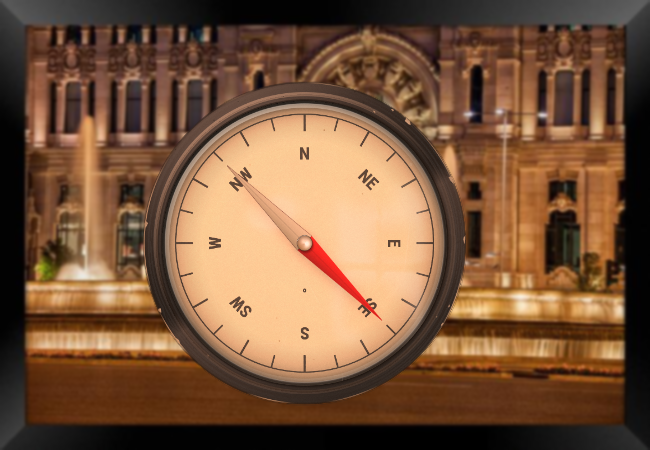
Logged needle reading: 135 °
